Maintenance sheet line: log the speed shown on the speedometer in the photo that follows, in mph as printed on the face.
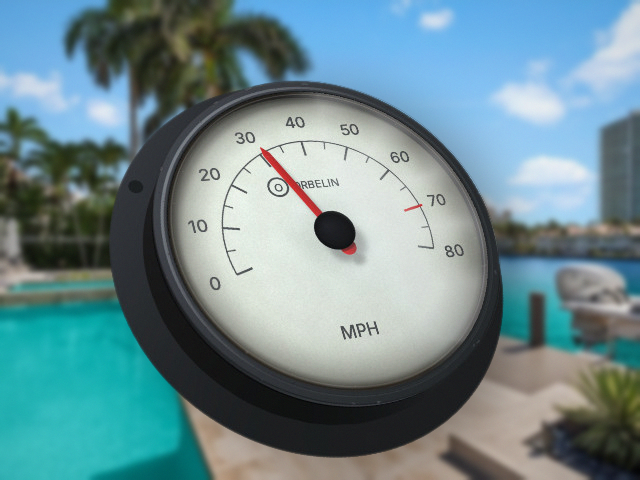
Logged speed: 30 mph
